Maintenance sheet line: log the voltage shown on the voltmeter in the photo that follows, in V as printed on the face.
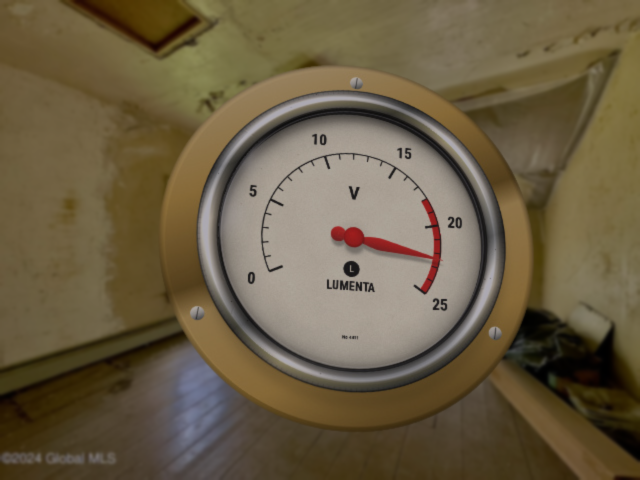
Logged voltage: 22.5 V
